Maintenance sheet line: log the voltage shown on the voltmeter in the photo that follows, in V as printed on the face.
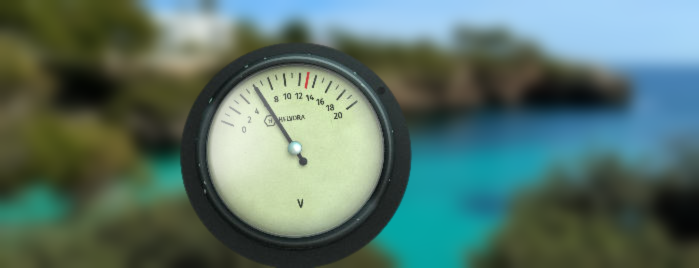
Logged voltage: 6 V
